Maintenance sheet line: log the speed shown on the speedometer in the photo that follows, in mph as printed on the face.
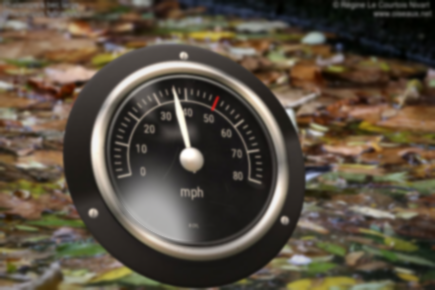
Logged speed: 36 mph
